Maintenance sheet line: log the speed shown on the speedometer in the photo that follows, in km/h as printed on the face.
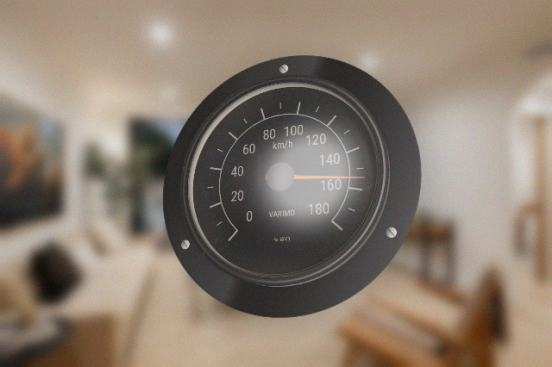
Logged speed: 155 km/h
